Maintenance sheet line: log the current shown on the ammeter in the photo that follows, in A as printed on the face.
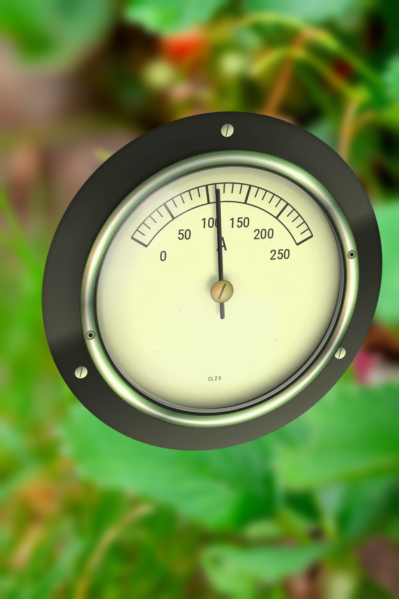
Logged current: 110 A
